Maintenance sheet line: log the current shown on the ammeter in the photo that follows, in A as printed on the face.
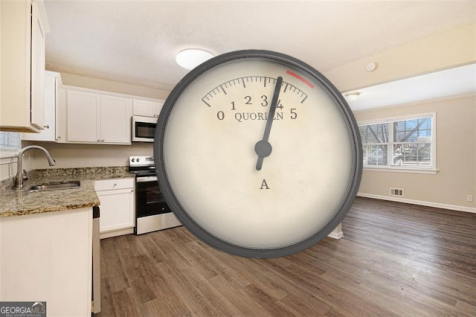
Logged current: 3.6 A
